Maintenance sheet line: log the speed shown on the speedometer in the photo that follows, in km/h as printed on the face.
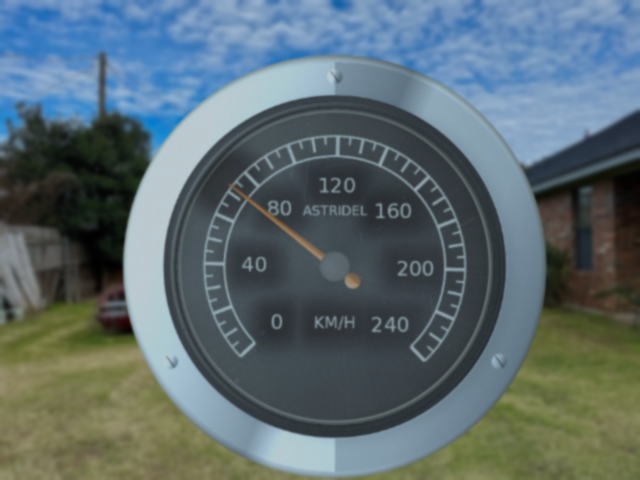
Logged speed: 72.5 km/h
